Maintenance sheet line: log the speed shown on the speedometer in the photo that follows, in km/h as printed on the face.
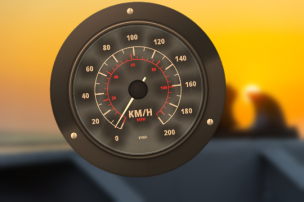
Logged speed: 5 km/h
